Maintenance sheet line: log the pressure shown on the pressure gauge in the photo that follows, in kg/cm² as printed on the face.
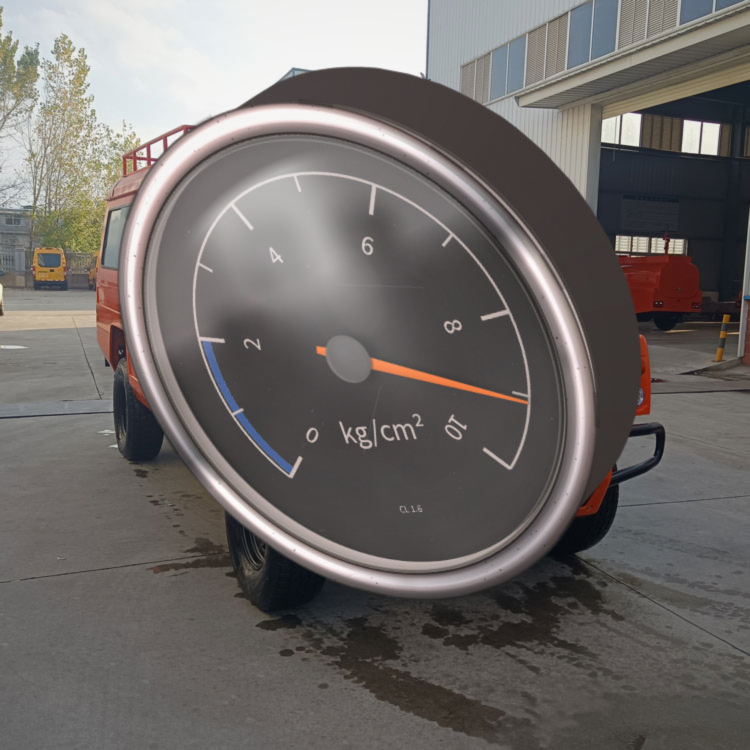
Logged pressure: 9 kg/cm²
